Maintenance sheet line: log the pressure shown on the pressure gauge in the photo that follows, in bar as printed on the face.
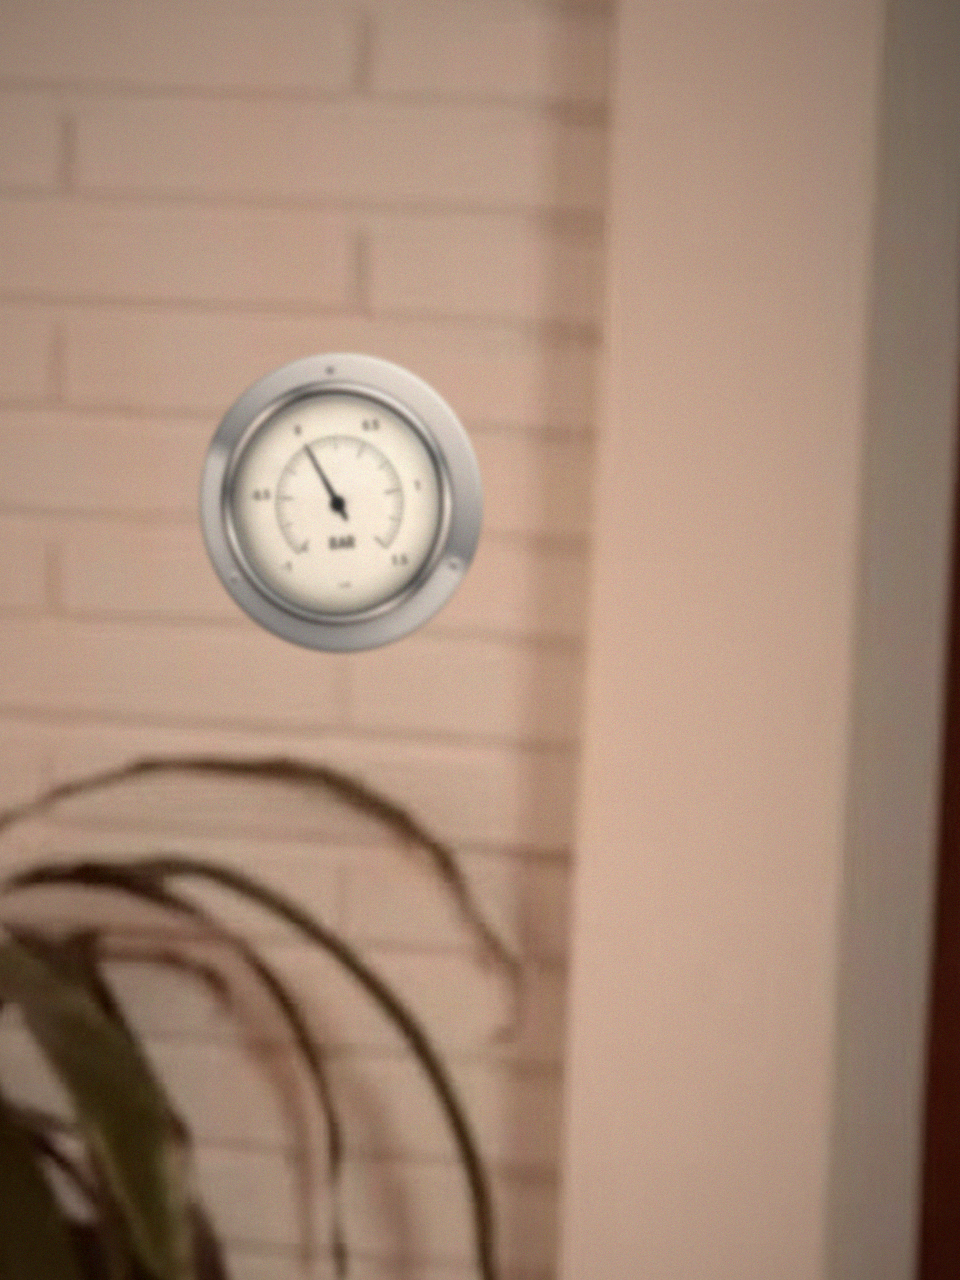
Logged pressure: 0 bar
